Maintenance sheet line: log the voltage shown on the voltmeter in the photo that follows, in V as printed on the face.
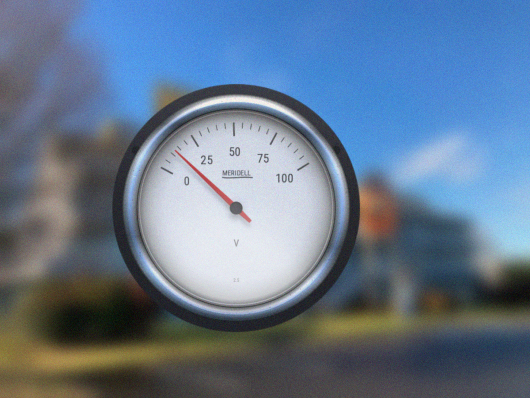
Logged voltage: 12.5 V
